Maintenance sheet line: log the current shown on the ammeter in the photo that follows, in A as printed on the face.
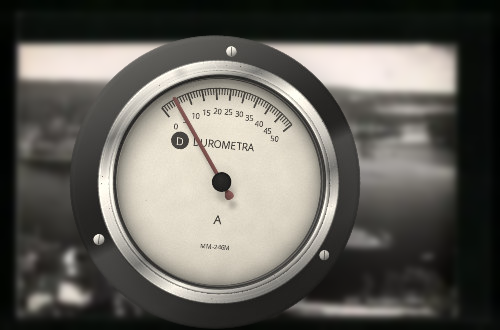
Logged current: 5 A
